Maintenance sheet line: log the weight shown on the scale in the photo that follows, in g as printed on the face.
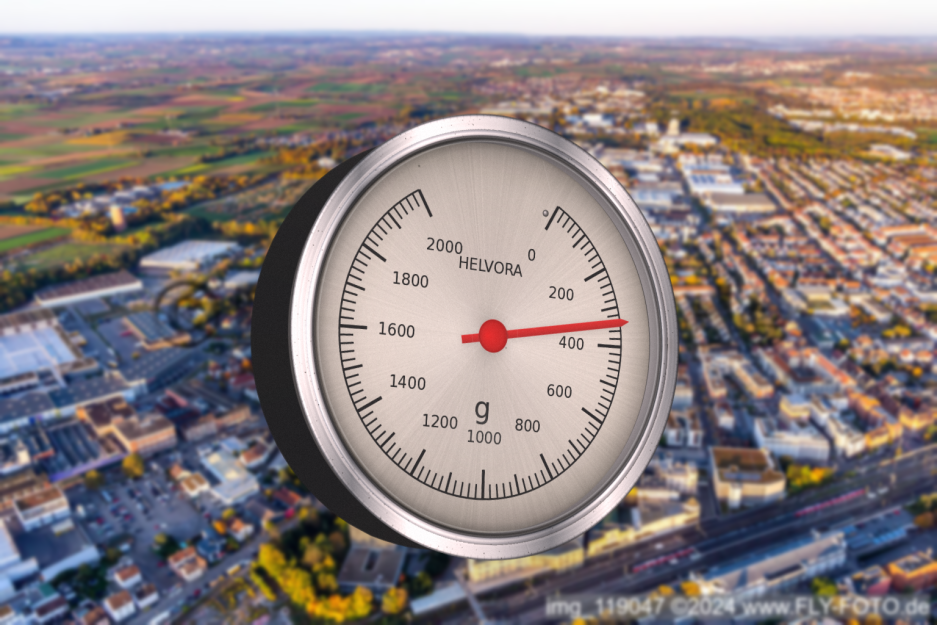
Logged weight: 340 g
